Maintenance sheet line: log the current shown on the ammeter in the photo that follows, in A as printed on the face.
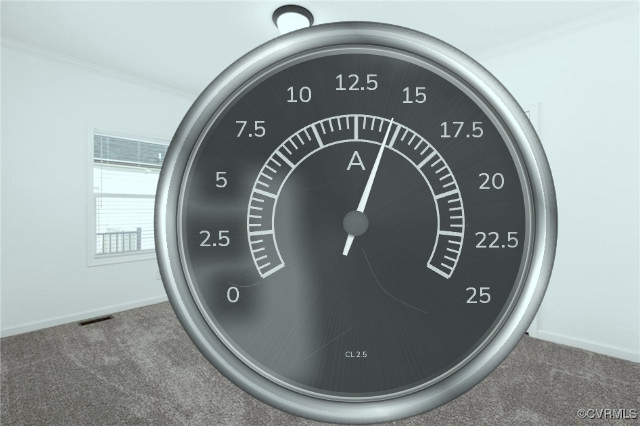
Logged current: 14.5 A
